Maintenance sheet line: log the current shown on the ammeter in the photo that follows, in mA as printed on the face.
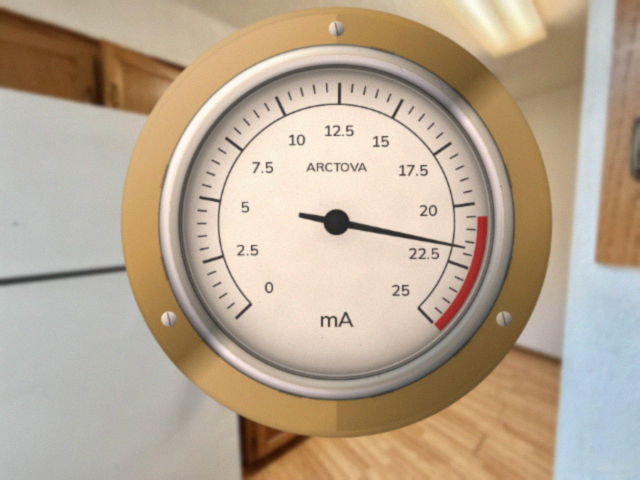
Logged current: 21.75 mA
